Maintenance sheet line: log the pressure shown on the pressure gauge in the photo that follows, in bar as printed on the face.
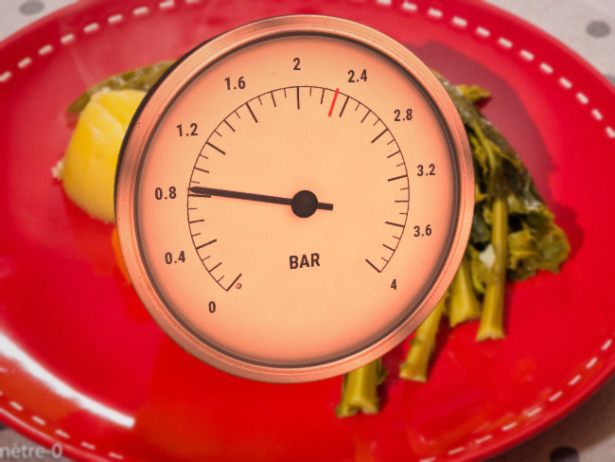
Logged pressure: 0.85 bar
